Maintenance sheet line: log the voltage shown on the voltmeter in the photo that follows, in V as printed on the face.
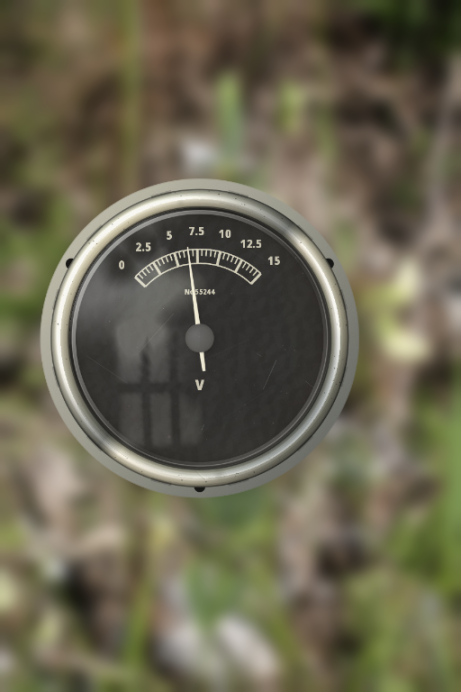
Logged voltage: 6.5 V
